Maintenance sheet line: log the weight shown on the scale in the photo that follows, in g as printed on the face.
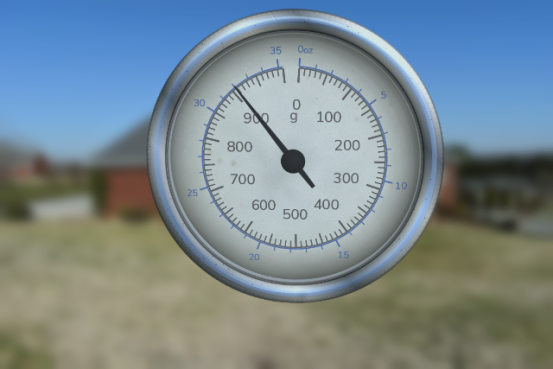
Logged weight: 910 g
